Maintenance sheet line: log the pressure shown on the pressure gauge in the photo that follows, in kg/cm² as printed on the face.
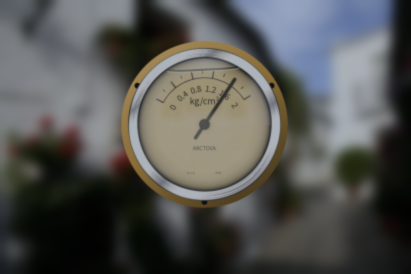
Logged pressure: 1.6 kg/cm²
